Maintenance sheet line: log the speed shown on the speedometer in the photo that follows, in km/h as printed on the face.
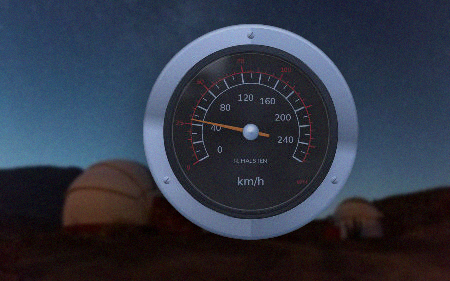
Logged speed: 45 km/h
